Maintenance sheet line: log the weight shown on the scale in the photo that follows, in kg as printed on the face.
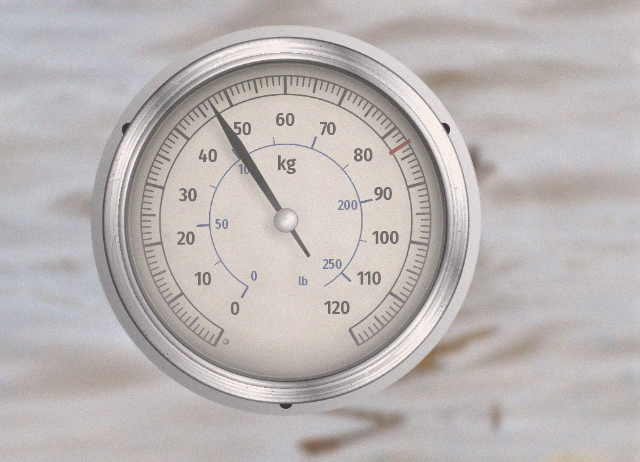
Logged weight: 47 kg
